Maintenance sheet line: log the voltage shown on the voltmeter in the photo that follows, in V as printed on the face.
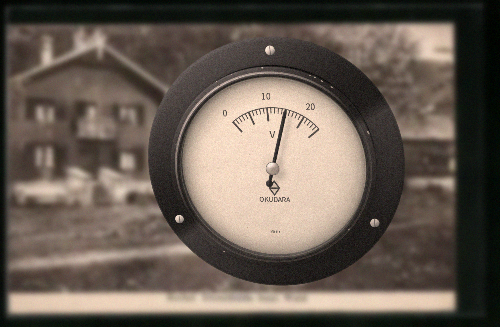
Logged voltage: 15 V
